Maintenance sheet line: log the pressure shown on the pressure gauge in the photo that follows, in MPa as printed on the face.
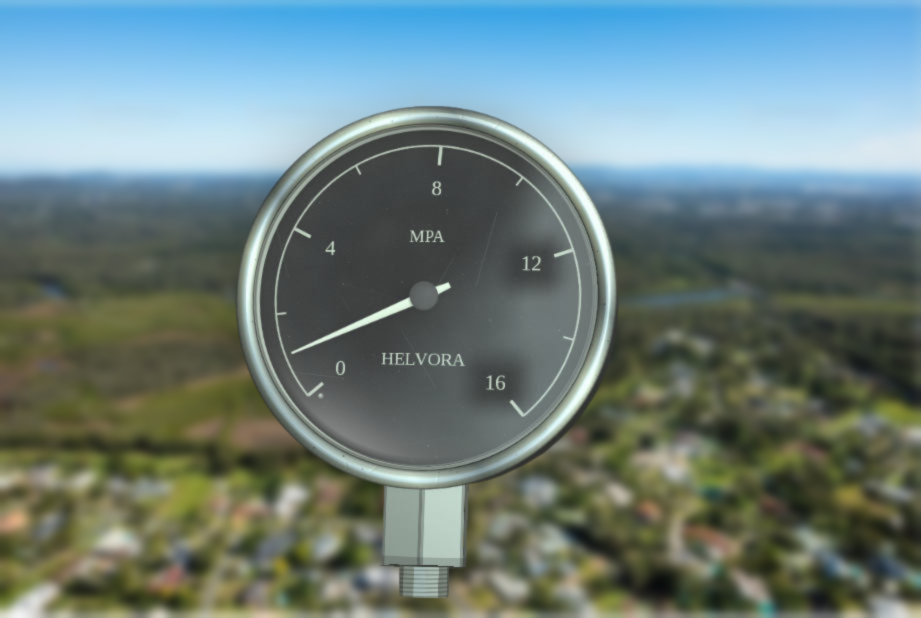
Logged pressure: 1 MPa
